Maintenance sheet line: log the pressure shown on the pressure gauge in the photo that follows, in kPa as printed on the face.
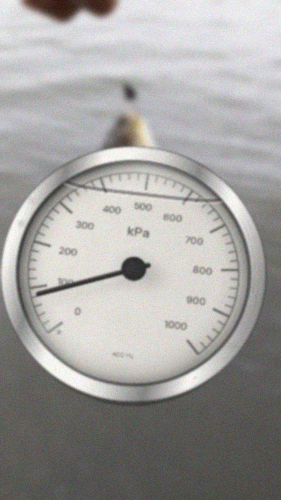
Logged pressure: 80 kPa
